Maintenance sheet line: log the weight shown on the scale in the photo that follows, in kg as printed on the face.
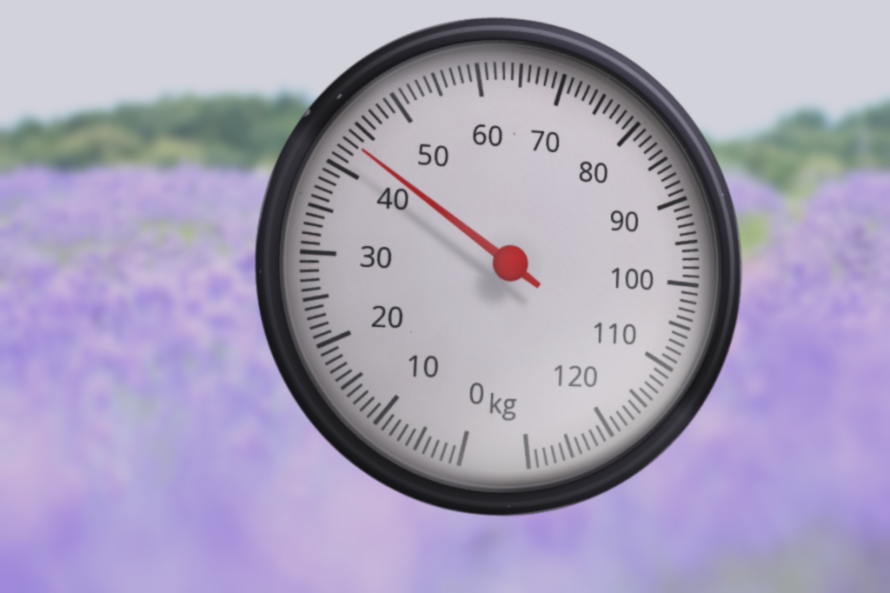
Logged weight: 43 kg
